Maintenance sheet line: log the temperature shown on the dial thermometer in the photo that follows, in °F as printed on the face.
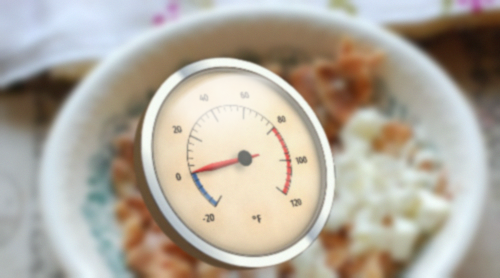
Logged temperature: 0 °F
